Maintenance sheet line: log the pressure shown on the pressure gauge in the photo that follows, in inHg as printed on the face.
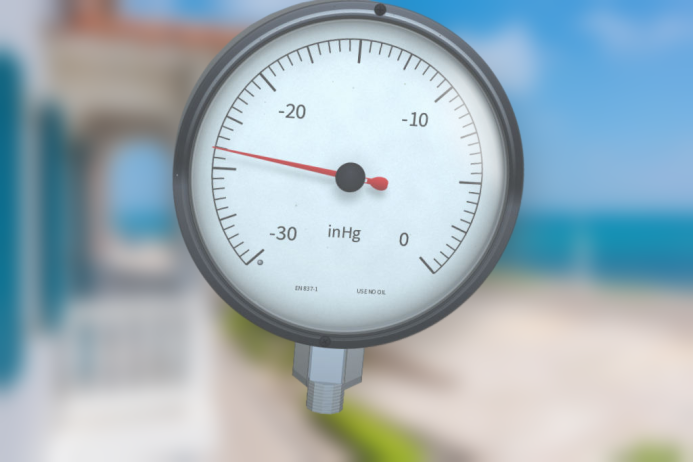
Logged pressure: -24 inHg
